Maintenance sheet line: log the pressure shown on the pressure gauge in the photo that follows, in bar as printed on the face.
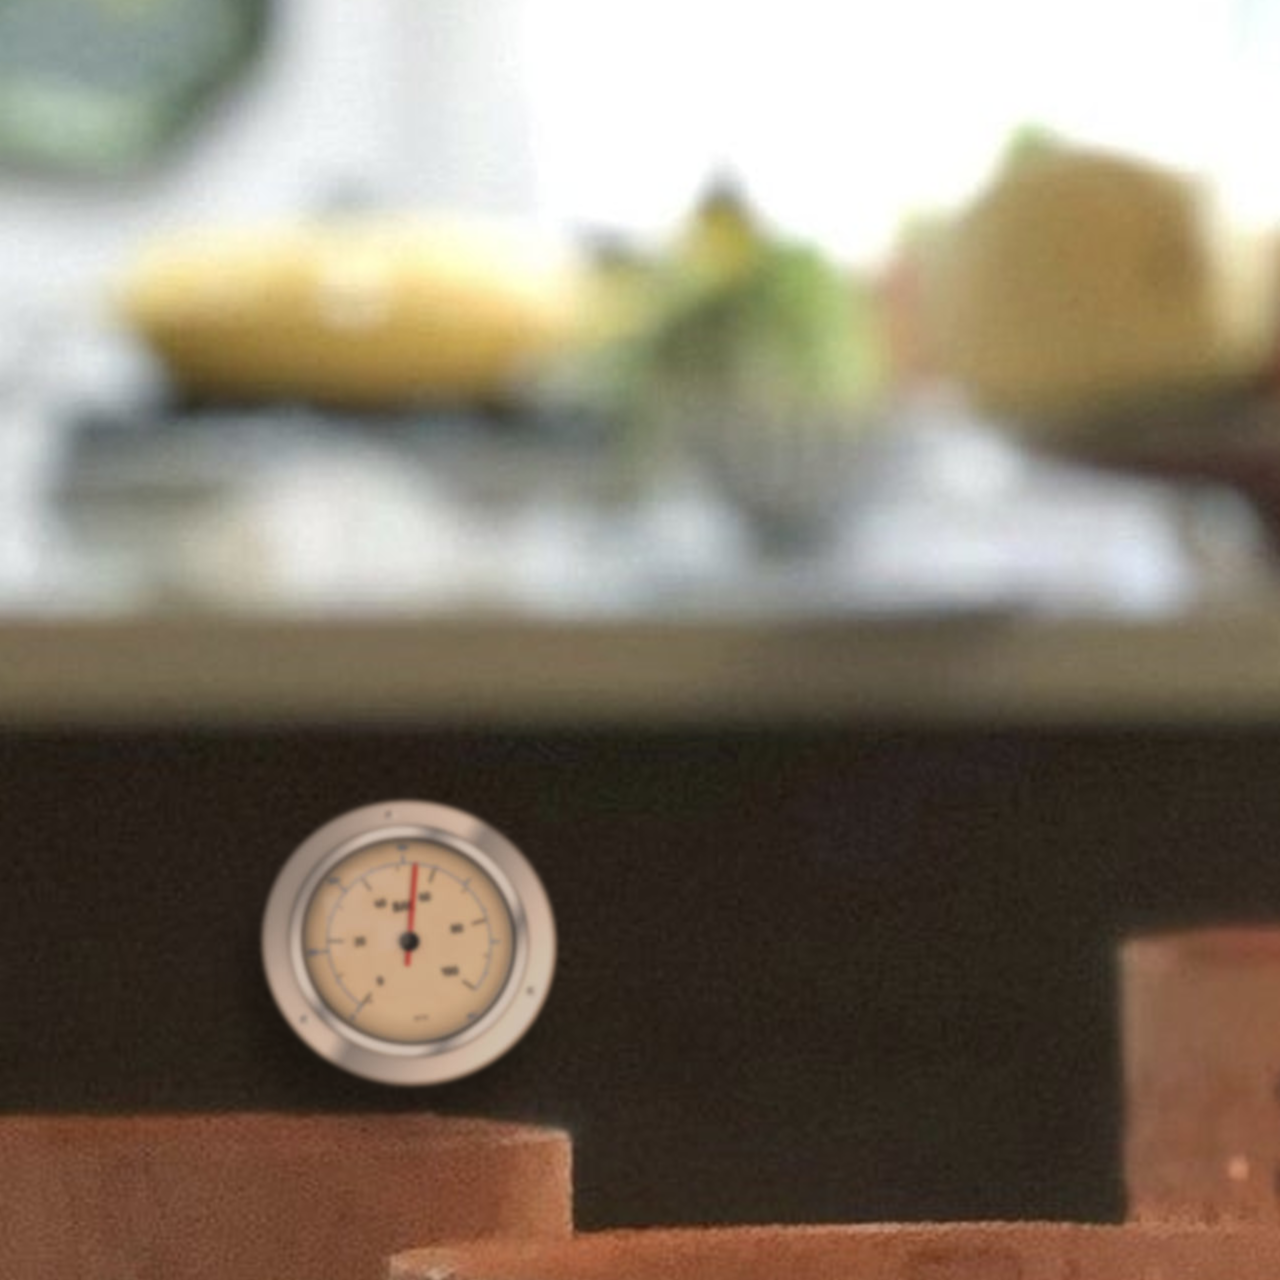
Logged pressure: 55 bar
